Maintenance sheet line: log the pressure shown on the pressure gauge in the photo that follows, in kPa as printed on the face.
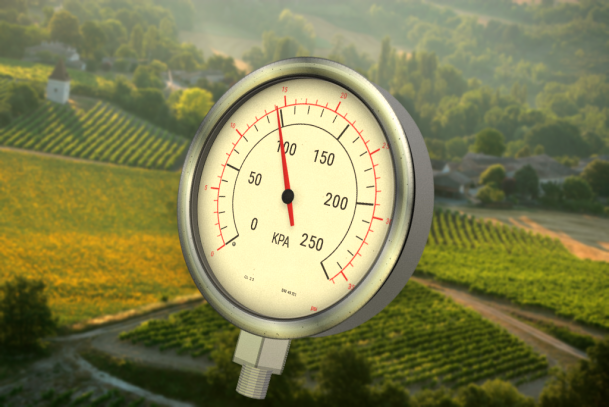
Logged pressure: 100 kPa
